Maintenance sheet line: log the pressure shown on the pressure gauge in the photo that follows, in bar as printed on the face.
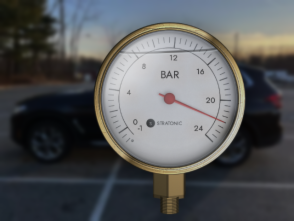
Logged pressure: 22 bar
